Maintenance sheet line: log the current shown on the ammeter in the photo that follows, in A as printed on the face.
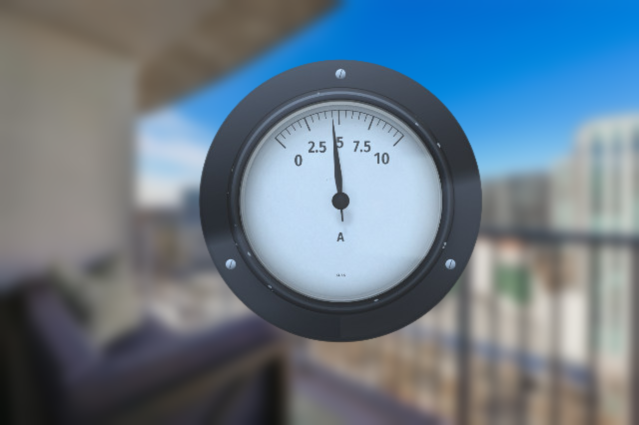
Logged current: 4.5 A
